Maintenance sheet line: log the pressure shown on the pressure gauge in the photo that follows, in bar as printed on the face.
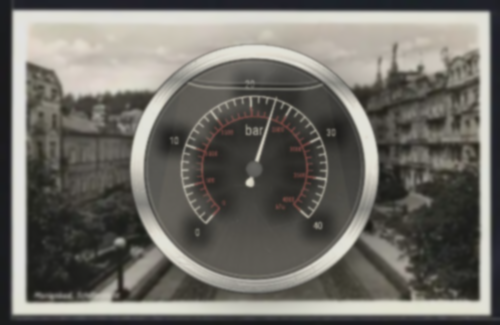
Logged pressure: 23 bar
